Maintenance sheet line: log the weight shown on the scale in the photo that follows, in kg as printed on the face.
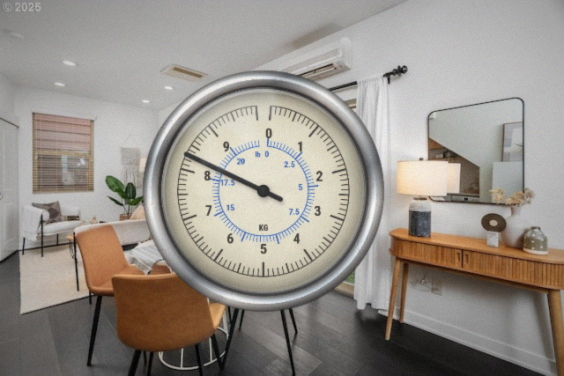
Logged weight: 8.3 kg
